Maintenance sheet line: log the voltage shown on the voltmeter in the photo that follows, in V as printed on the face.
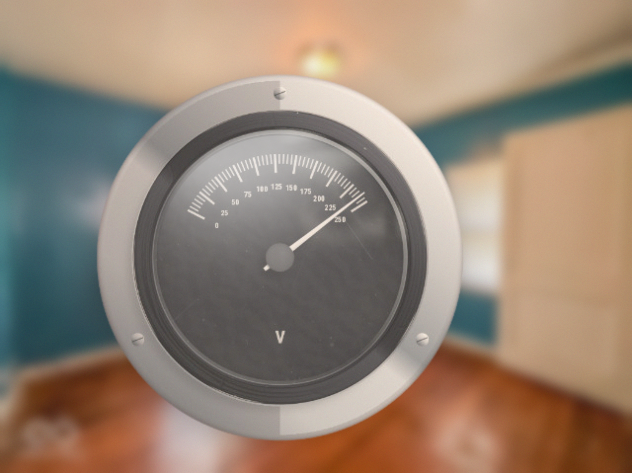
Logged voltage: 240 V
